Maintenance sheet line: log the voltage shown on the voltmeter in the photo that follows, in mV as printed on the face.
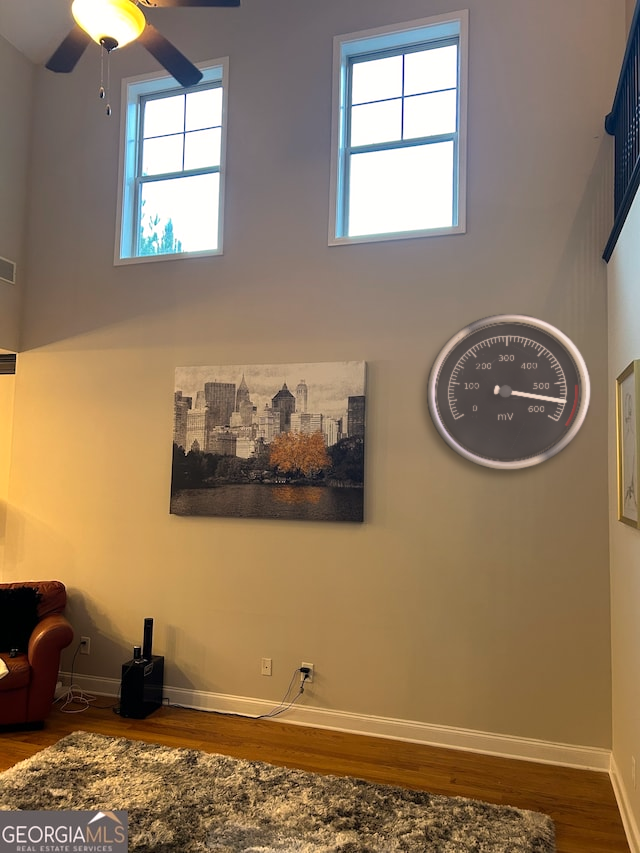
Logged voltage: 550 mV
